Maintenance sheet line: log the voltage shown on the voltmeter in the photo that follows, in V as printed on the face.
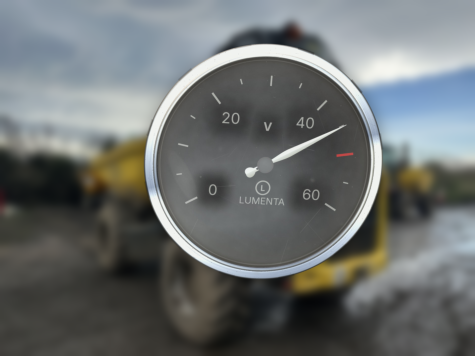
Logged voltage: 45 V
